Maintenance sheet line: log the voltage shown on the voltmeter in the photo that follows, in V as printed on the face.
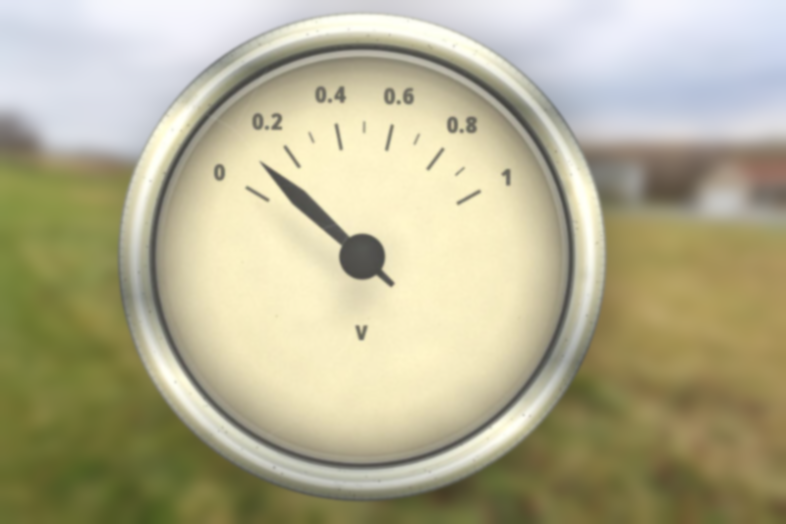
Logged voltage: 0.1 V
